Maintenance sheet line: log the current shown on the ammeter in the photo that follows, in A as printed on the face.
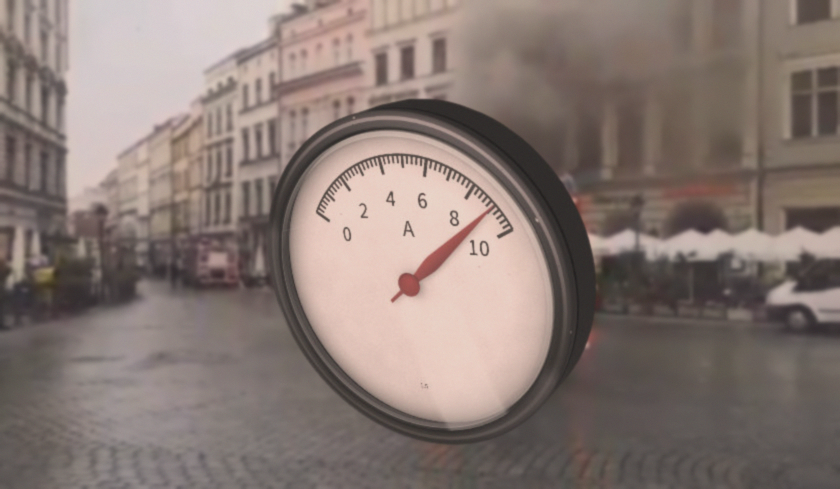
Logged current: 9 A
